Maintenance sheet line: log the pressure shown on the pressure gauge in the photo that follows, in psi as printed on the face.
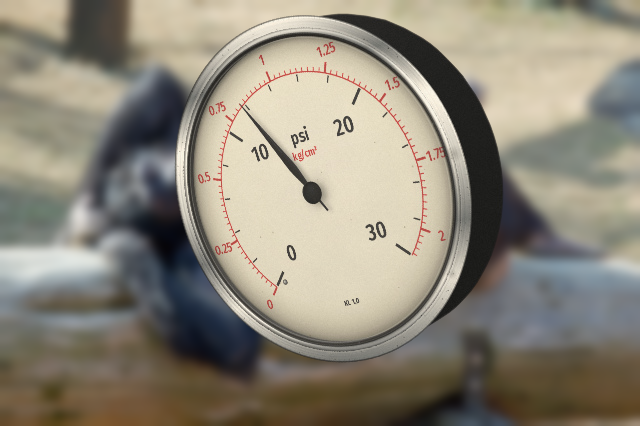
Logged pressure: 12 psi
